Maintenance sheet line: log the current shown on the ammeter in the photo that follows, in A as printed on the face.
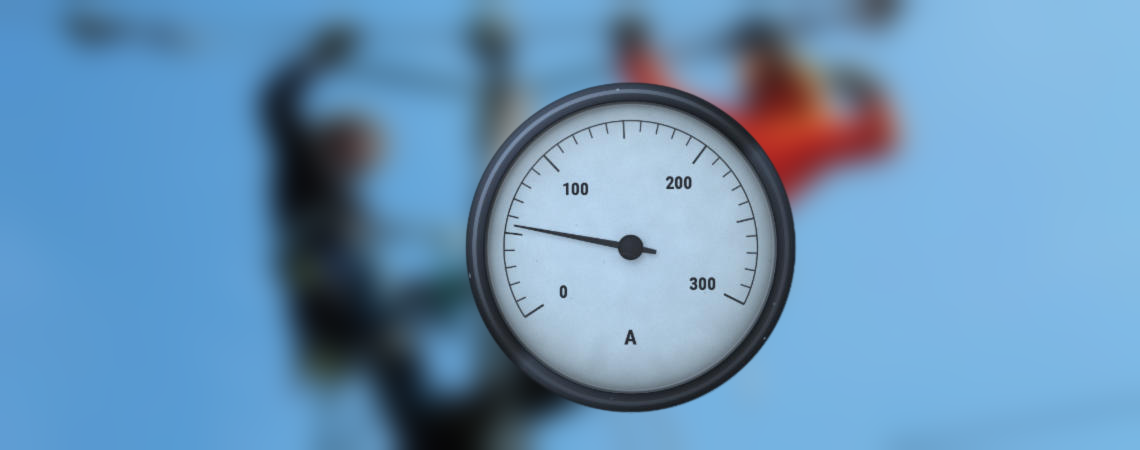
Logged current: 55 A
